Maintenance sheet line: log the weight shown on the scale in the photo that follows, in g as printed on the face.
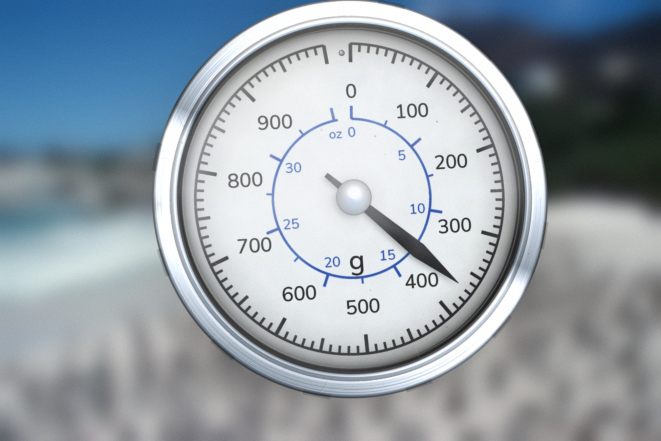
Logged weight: 370 g
